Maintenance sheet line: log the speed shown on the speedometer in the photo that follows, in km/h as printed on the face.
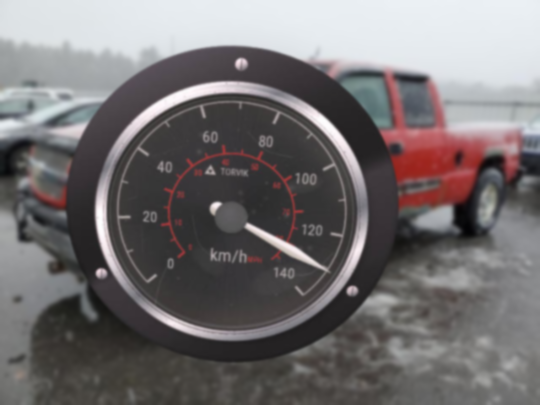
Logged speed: 130 km/h
